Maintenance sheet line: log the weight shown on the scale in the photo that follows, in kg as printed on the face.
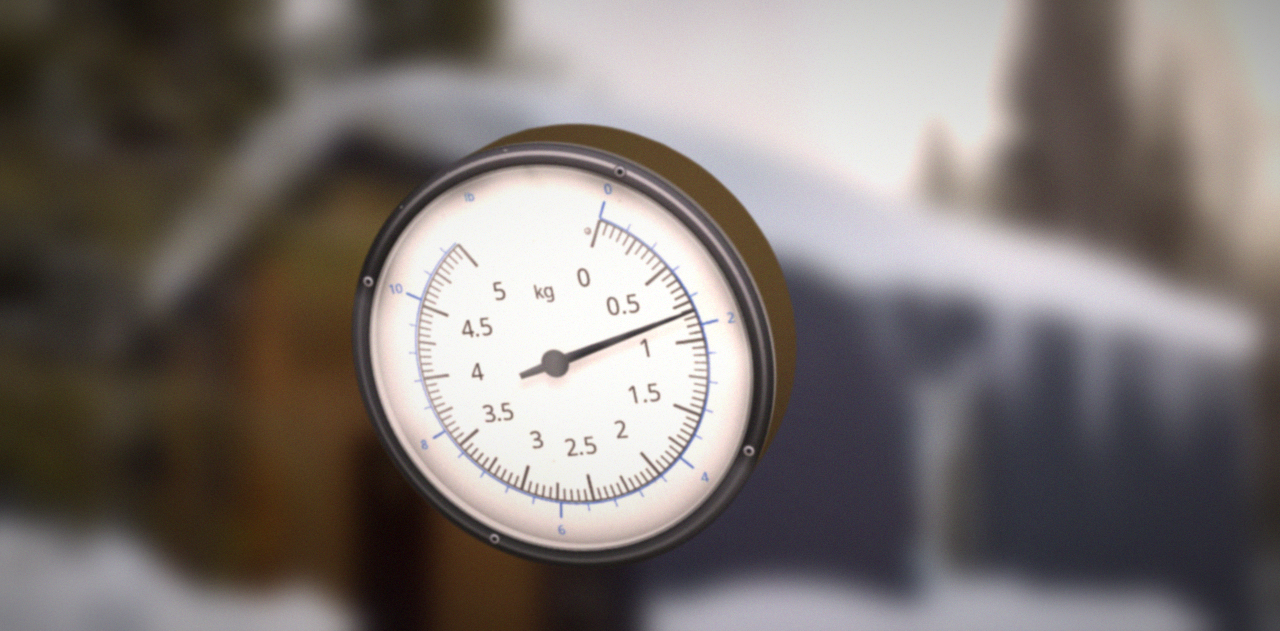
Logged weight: 0.8 kg
